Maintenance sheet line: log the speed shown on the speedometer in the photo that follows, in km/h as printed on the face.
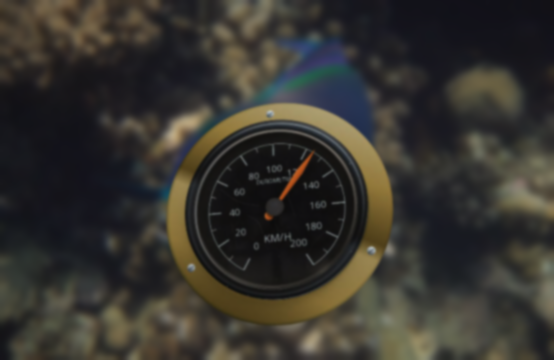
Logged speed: 125 km/h
